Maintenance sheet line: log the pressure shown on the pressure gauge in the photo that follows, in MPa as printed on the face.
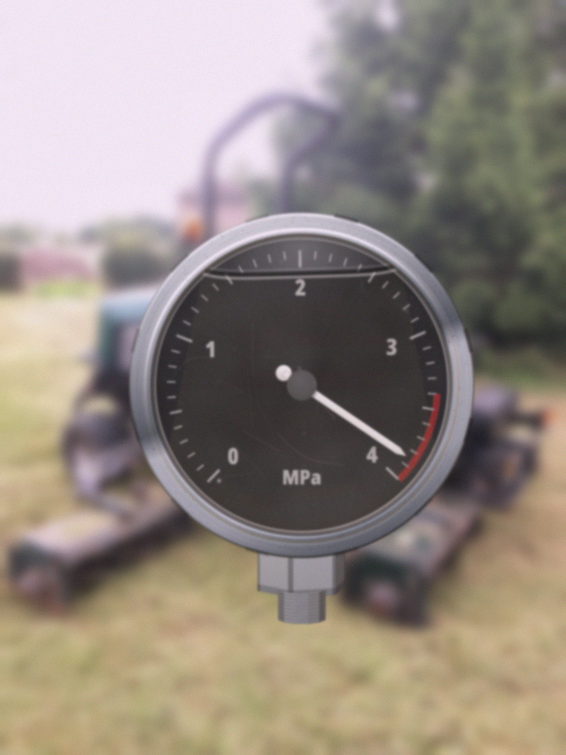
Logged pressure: 3.85 MPa
